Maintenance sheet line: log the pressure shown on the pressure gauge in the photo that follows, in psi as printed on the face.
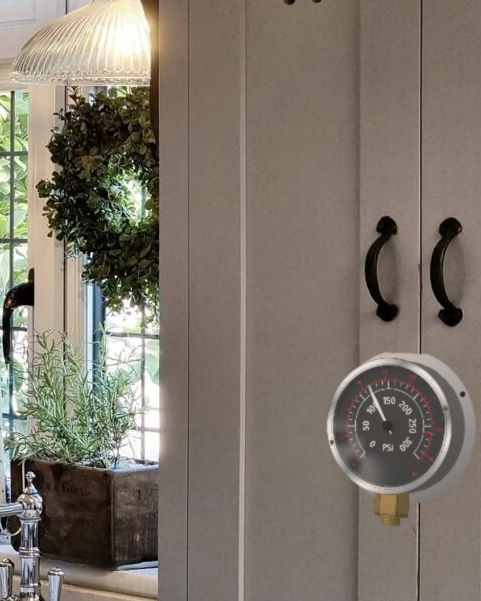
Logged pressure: 120 psi
